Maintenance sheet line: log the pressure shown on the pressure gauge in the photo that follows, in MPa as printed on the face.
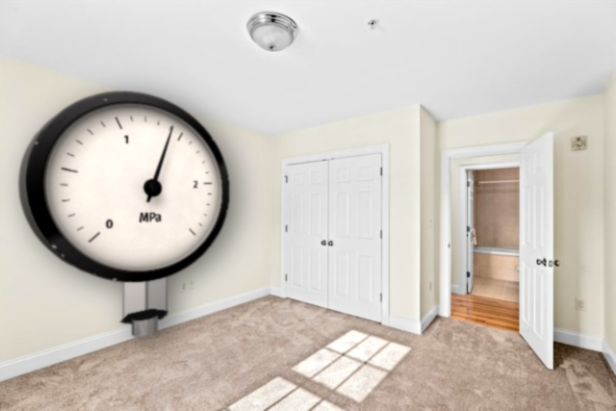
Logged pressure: 1.4 MPa
